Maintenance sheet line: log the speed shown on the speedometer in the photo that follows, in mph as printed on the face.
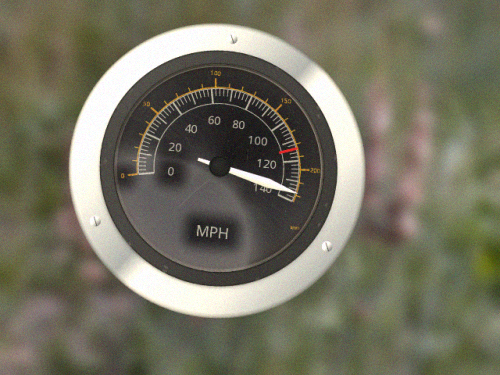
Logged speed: 136 mph
